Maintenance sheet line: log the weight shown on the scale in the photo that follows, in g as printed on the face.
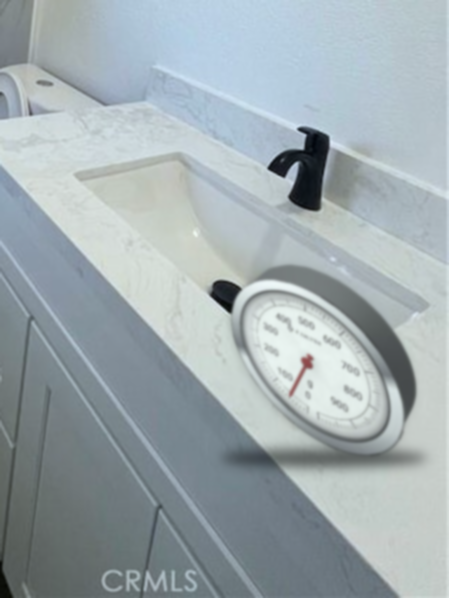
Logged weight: 50 g
